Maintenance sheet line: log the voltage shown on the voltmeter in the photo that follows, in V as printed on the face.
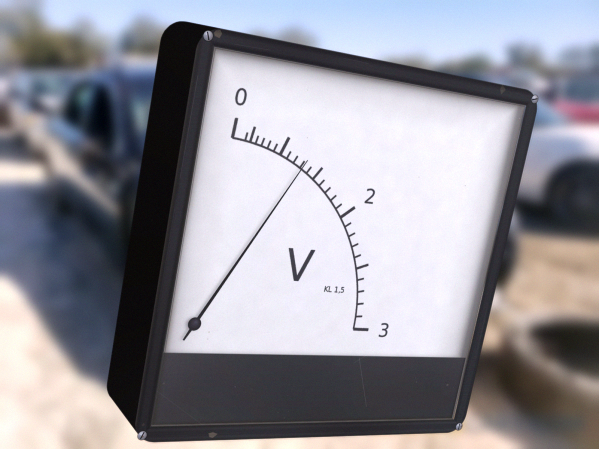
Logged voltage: 1.3 V
